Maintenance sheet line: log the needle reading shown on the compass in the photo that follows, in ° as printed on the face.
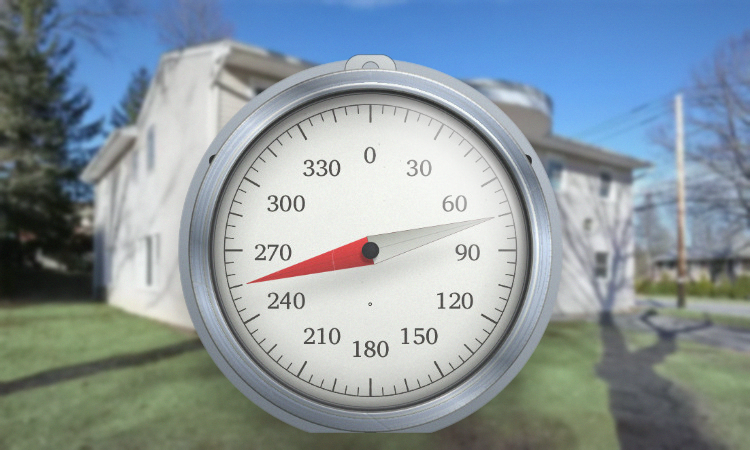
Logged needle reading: 255 °
